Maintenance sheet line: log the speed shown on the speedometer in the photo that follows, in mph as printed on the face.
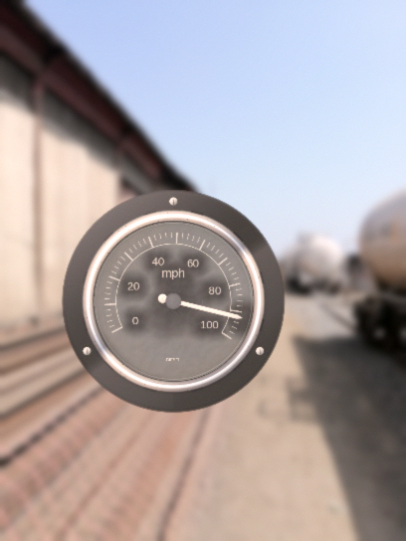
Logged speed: 92 mph
